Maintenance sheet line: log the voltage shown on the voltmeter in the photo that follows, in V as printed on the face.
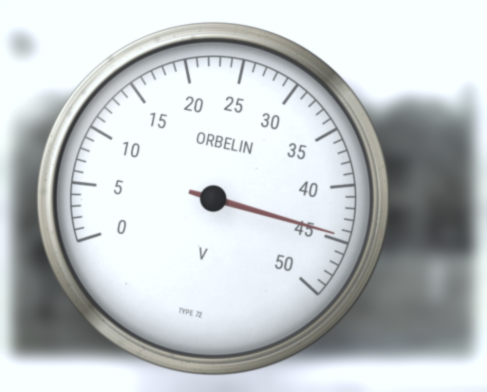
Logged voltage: 44.5 V
